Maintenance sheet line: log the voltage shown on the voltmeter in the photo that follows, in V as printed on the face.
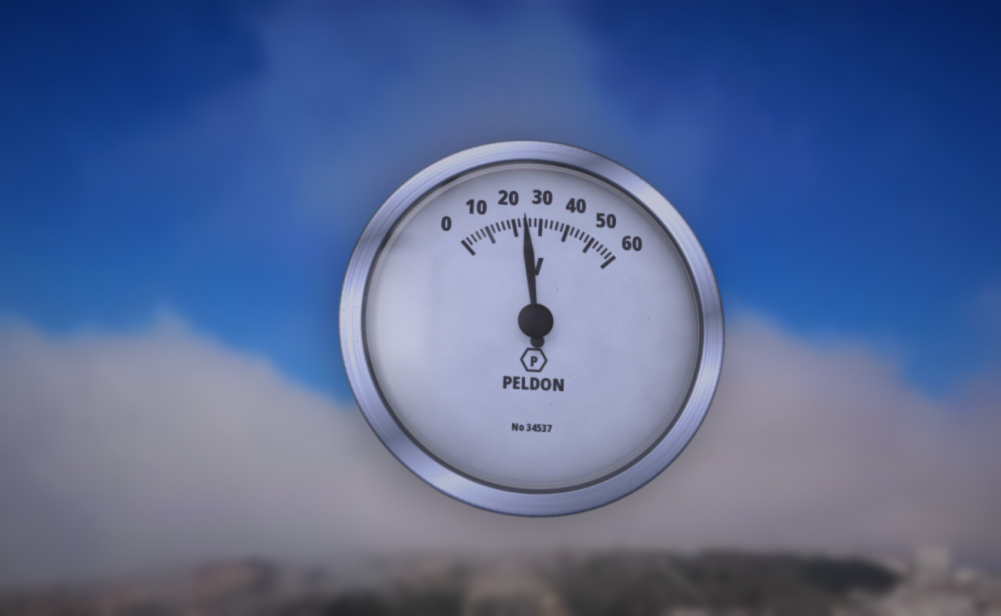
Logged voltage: 24 V
